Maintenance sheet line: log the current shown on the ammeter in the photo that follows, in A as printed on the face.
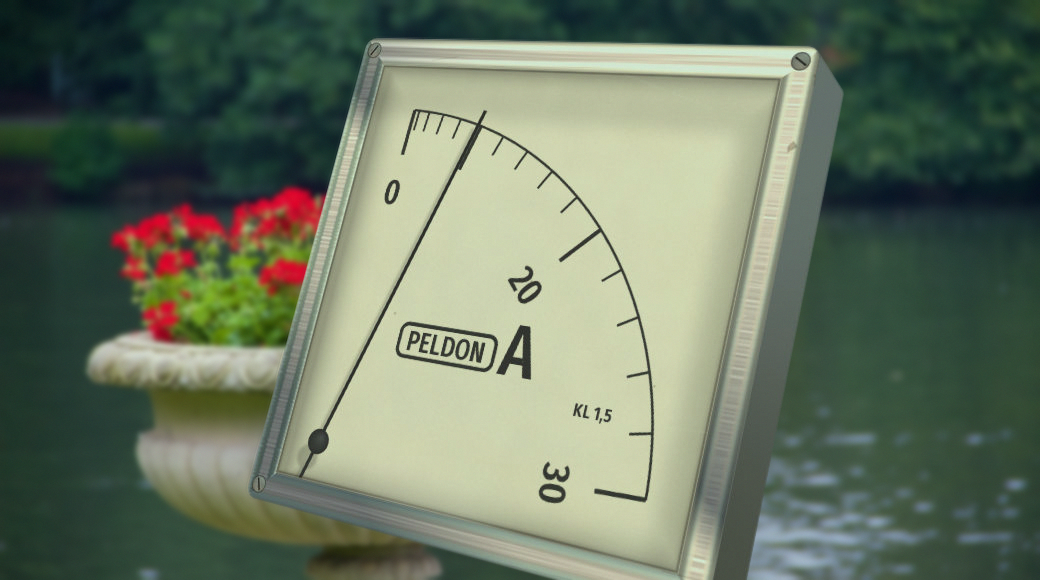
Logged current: 10 A
